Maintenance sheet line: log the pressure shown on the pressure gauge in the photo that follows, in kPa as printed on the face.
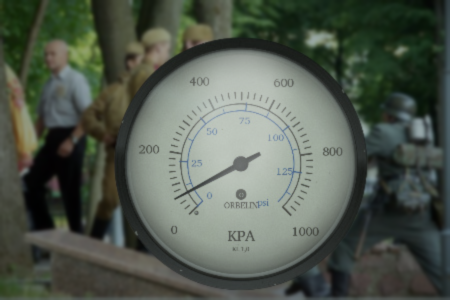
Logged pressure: 60 kPa
